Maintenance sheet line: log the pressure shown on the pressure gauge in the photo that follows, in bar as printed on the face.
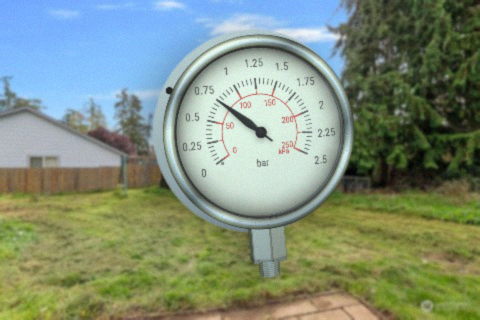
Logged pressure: 0.75 bar
